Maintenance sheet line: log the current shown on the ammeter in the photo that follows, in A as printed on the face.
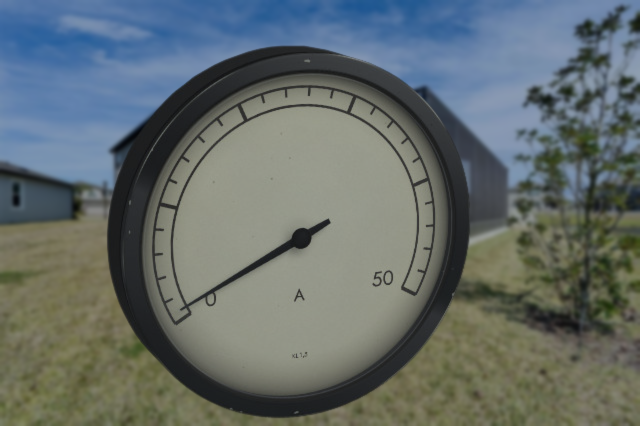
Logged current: 1 A
